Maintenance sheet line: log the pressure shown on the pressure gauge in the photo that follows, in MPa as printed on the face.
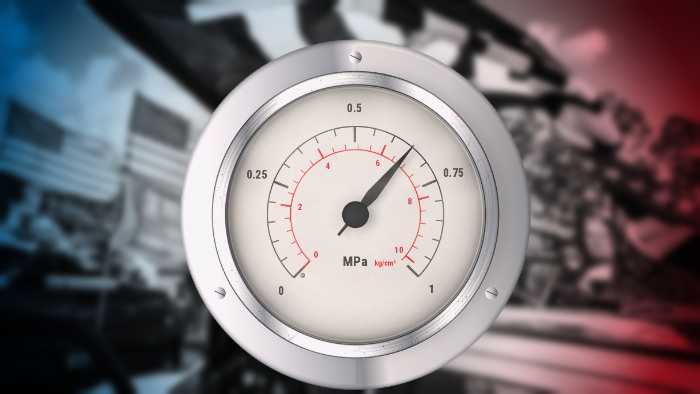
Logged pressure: 0.65 MPa
